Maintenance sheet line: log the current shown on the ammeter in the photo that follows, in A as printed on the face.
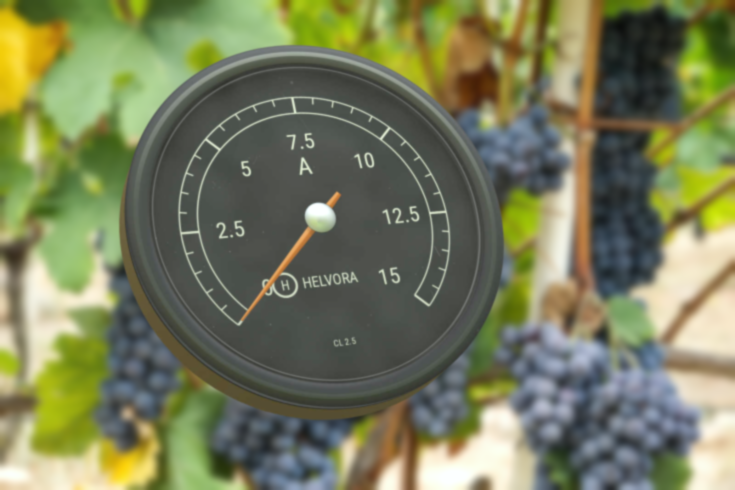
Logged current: 0 A
